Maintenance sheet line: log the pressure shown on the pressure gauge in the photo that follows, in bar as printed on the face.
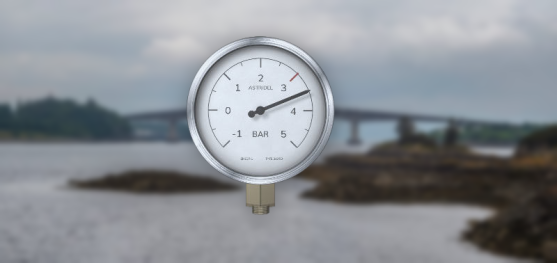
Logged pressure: 3.5 bar
